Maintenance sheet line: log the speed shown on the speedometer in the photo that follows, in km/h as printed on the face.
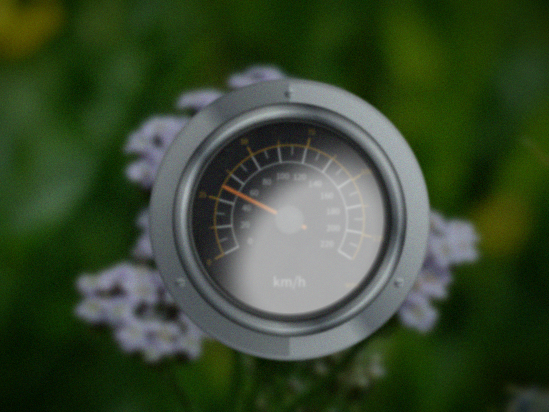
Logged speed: 50 km/h
